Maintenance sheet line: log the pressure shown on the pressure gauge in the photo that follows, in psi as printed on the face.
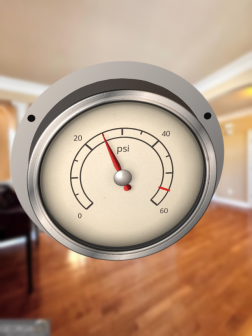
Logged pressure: 25 psi
